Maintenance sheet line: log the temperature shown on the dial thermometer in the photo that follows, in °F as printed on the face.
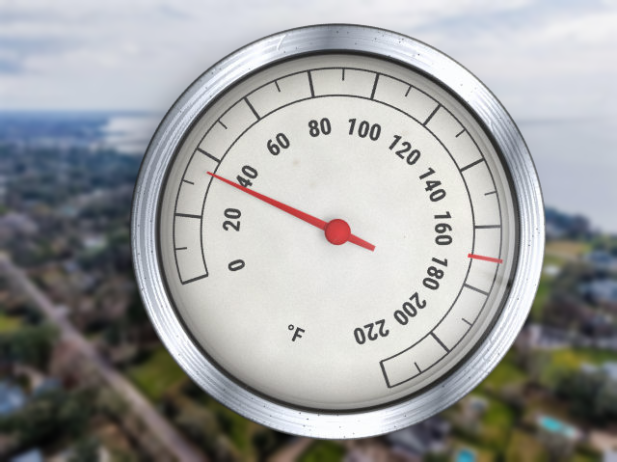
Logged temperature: 35 °F
